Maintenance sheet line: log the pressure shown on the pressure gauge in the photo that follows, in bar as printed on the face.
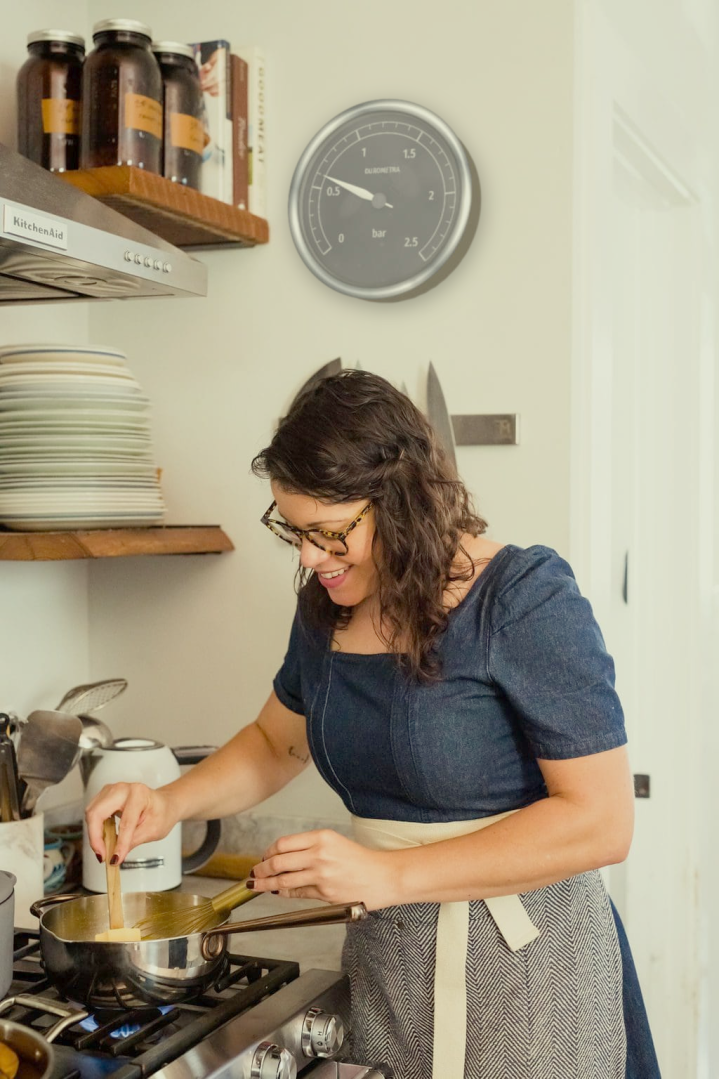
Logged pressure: 0.6 bar
